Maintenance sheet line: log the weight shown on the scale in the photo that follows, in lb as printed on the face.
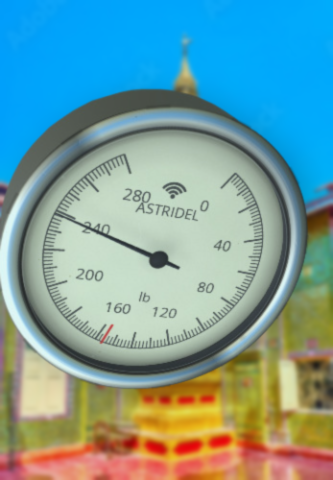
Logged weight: 240 lb
